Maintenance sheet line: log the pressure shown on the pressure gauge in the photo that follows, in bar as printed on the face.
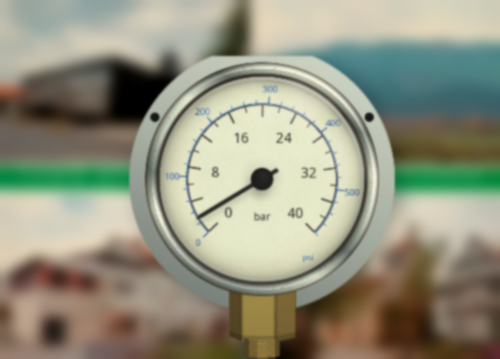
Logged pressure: 2 bar
